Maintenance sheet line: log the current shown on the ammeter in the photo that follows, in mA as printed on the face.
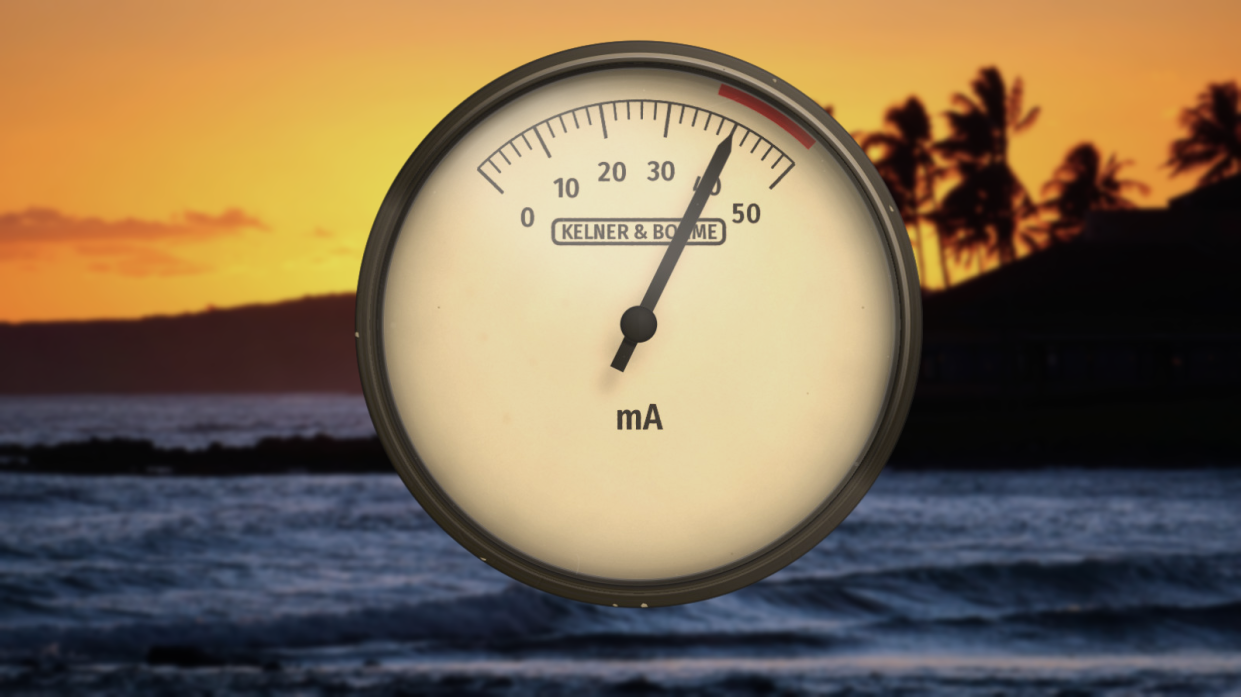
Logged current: 40 mA
